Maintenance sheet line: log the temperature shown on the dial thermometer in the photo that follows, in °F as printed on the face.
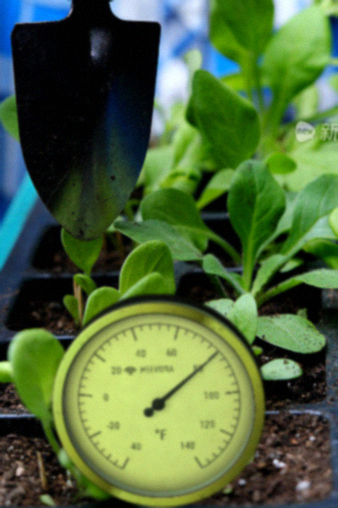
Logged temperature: 80 °F
